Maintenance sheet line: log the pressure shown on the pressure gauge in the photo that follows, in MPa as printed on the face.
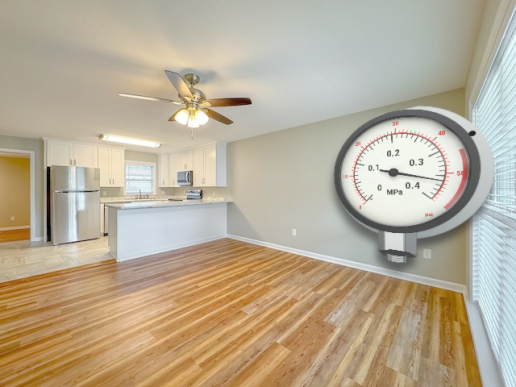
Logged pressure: 0.36 MPa
